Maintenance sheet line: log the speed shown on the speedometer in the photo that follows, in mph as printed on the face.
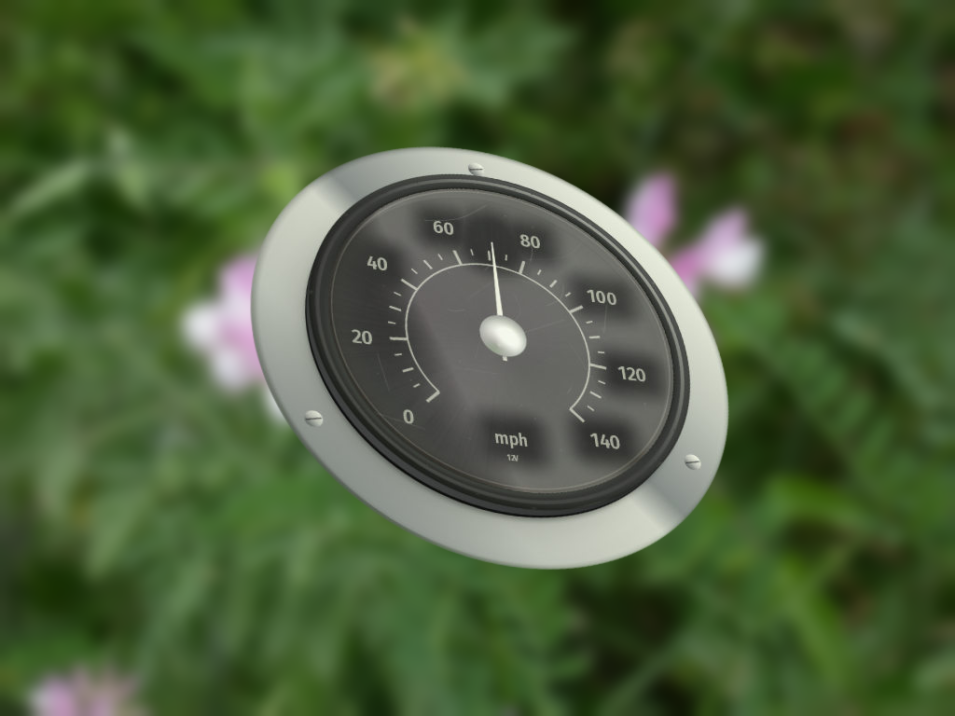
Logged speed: 70 mph
